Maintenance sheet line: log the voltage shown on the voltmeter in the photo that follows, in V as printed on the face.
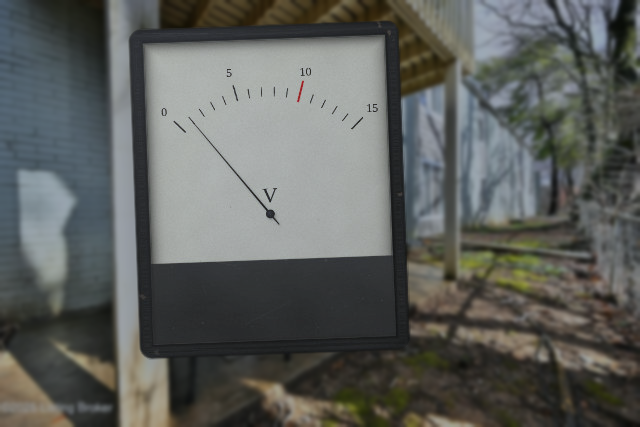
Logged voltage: 1 V
